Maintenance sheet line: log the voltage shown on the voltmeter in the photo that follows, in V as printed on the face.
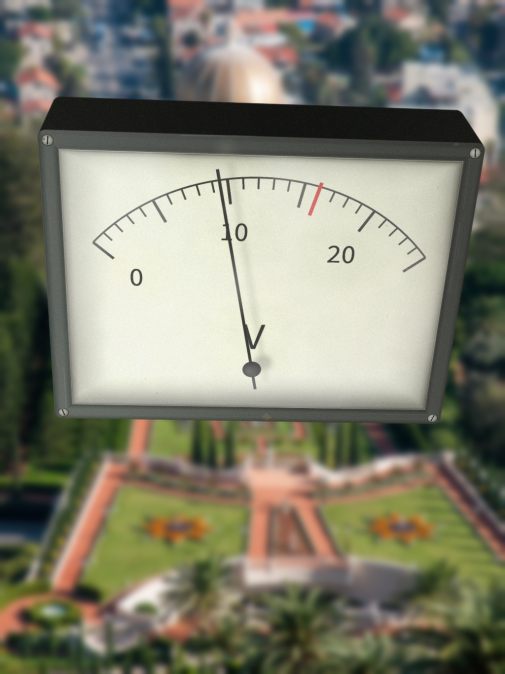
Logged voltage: 9.5 V
